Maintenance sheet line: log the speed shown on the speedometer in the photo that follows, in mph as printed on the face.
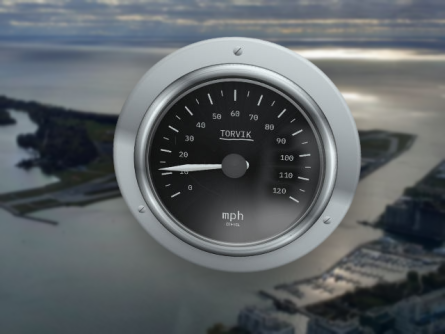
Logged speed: 12.5 mph
